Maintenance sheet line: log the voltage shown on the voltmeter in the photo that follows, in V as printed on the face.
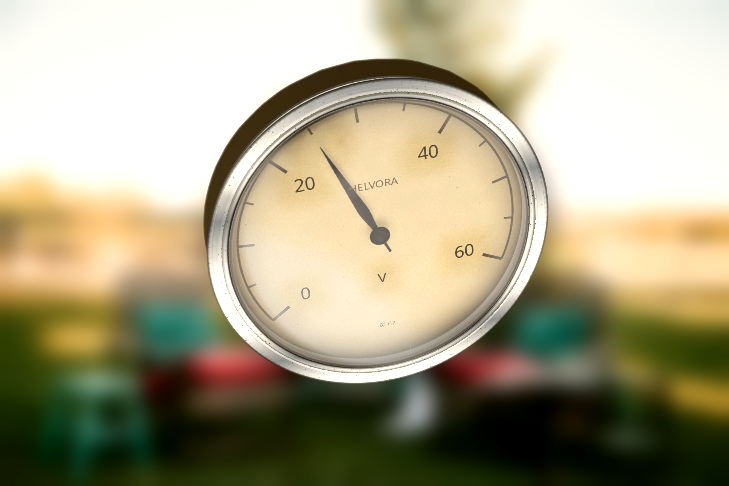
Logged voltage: 25 V
